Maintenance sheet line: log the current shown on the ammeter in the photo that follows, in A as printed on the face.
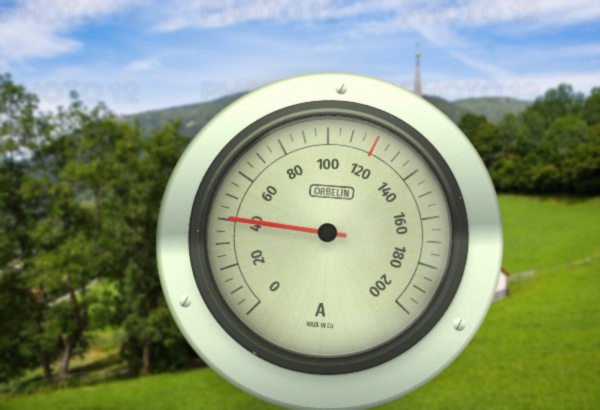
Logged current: 40 A
